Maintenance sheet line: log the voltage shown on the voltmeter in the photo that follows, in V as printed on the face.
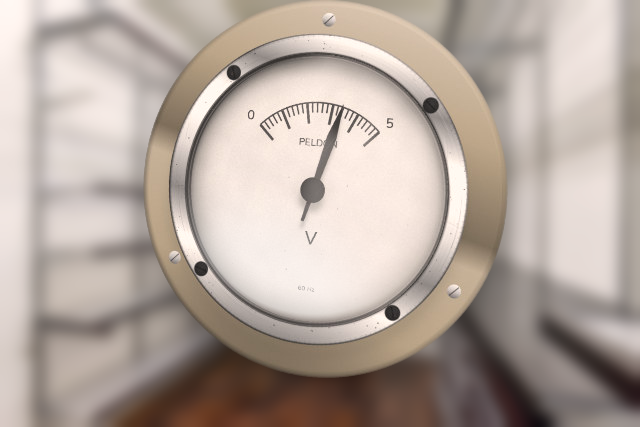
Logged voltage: 3.4 V
